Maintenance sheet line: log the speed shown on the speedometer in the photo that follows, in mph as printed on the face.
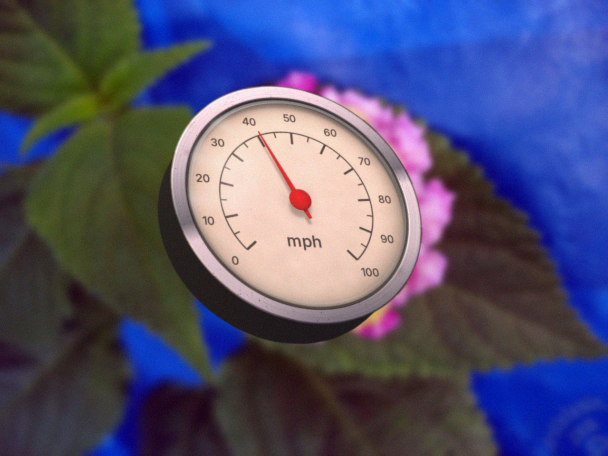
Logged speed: 40 mph
